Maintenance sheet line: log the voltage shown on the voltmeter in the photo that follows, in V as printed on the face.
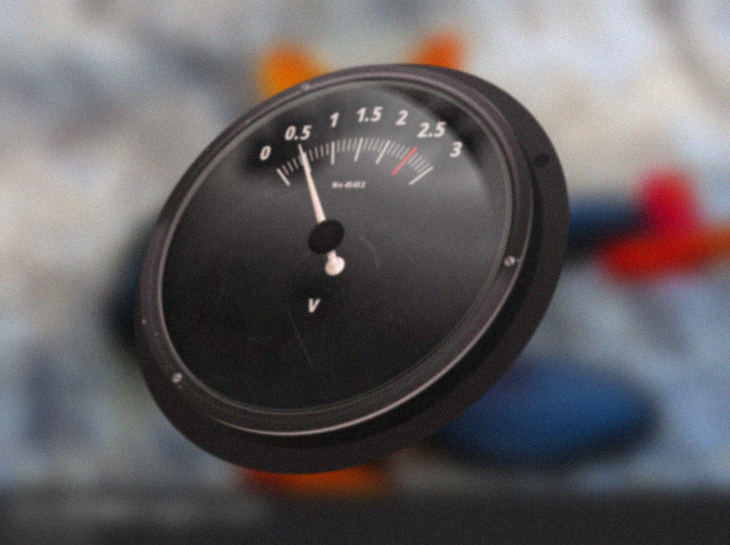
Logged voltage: 0.5 V
